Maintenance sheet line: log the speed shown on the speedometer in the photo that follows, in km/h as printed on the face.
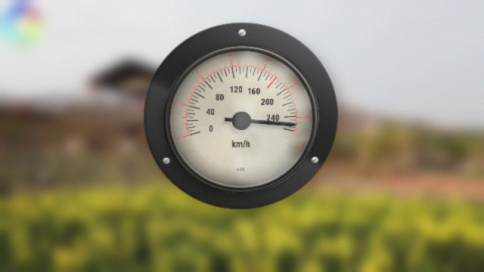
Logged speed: 250 km/h
